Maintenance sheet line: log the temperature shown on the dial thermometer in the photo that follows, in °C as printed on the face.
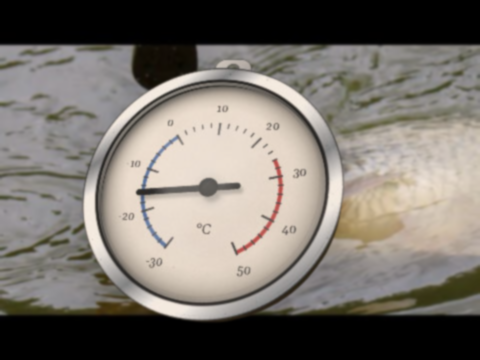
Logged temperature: -16 °C
